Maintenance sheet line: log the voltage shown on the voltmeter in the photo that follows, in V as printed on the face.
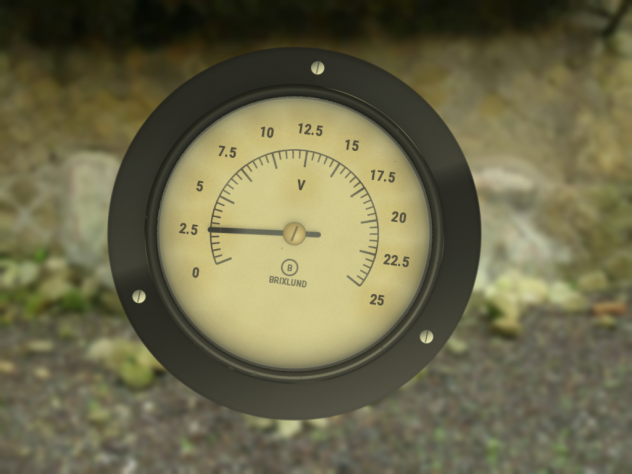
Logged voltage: 2.5 V
